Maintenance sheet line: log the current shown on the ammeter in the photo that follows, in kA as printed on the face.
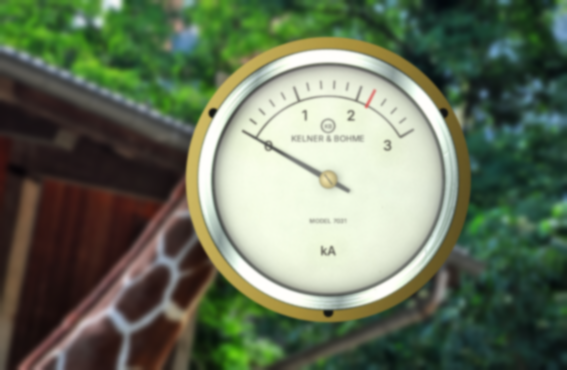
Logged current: 0 kA
